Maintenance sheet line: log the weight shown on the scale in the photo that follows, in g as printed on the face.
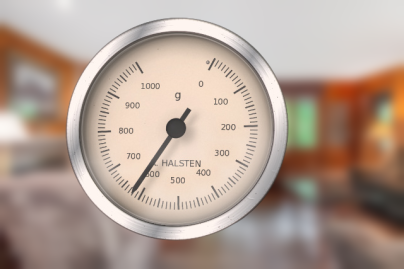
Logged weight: 620 g
